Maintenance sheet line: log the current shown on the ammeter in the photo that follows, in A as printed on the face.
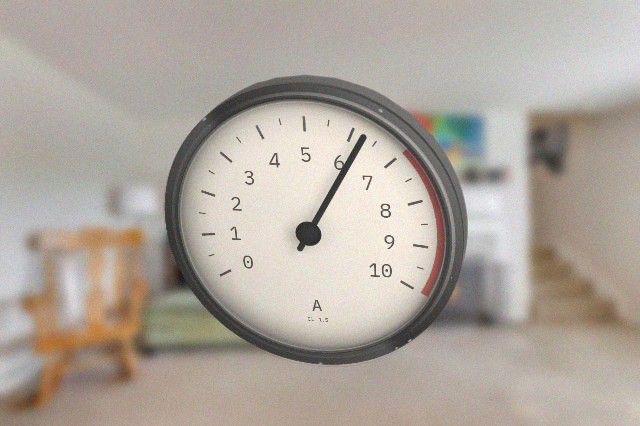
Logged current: 6.25 A
